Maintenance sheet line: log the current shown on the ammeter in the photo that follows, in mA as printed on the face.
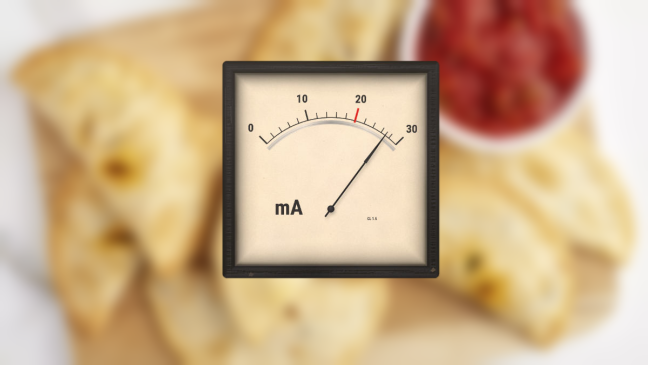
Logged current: 27 mA
